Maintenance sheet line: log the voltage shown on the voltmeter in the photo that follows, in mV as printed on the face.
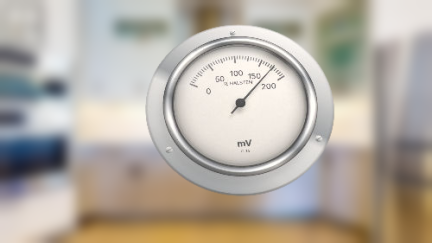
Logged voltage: 175 mV
